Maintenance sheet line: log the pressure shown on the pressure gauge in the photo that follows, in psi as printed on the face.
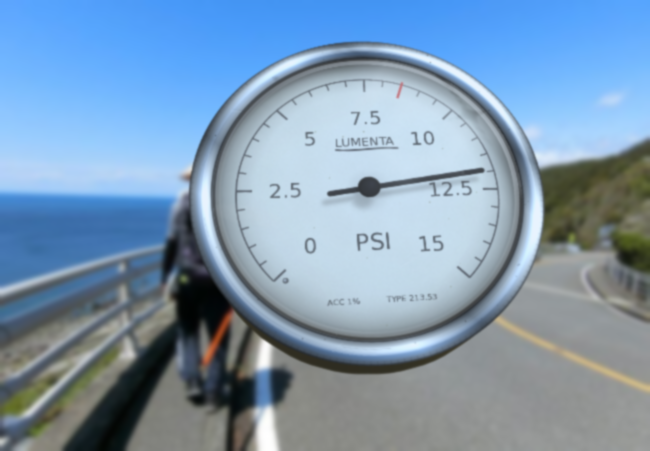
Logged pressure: 12 psi
